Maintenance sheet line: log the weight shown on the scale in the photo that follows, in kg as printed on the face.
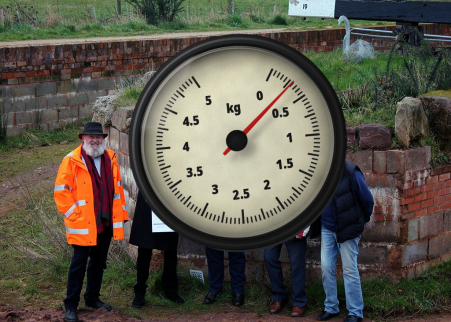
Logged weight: 0.3 kg
